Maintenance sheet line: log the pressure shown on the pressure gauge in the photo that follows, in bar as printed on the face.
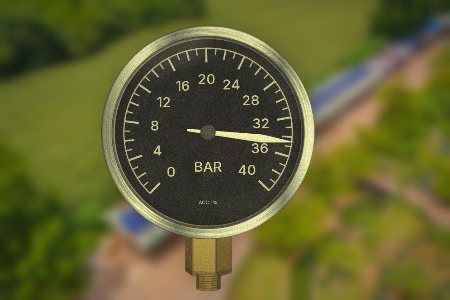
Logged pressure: 34.5 bar
